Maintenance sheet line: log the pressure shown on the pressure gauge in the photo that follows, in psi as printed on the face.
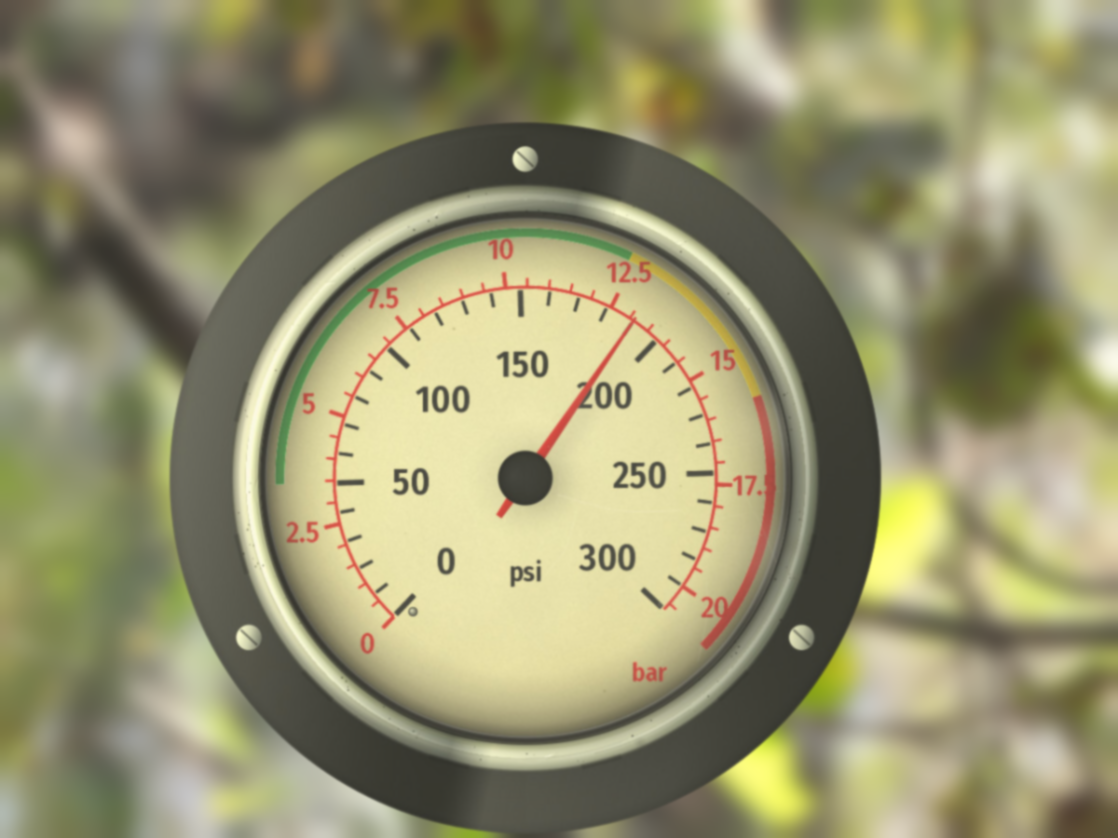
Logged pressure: 190 psi
